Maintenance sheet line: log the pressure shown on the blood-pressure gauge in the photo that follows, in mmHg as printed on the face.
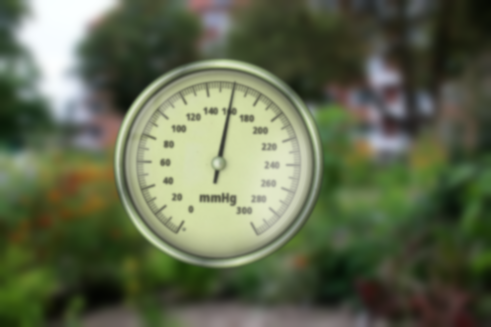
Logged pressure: 160 mmHg
